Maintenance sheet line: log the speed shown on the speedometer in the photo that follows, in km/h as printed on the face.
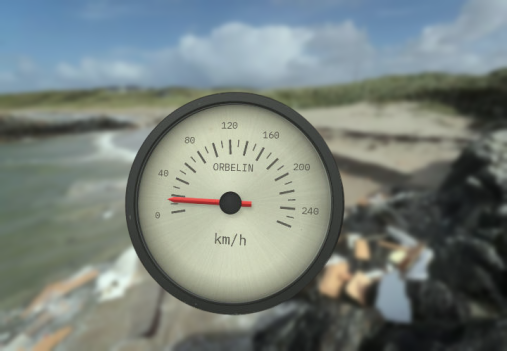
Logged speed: 15 km/h
